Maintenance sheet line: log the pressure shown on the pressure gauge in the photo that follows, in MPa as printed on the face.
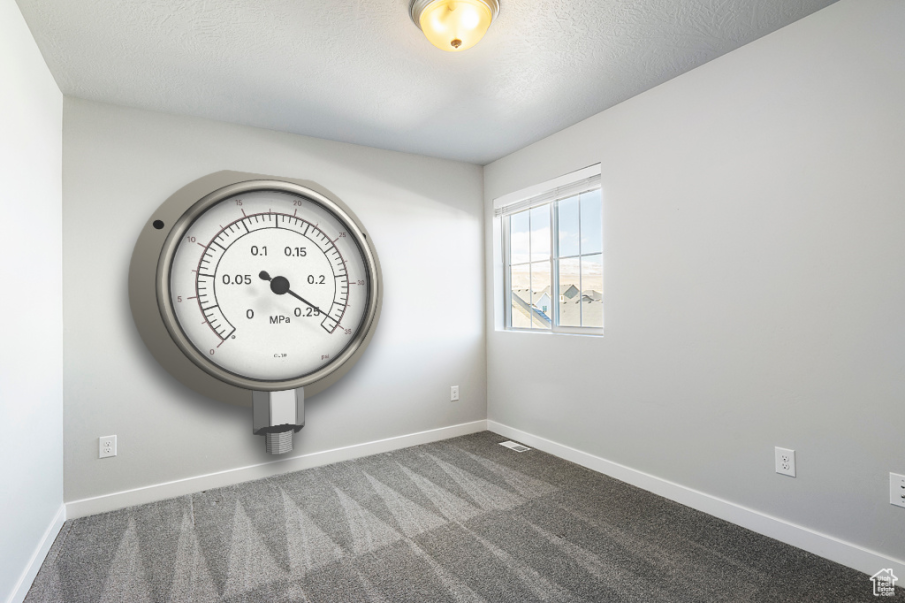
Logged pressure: 0.24 MPa
